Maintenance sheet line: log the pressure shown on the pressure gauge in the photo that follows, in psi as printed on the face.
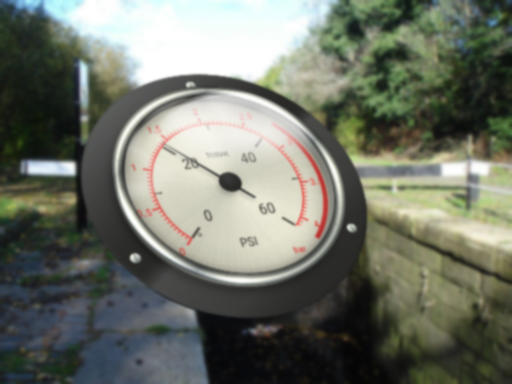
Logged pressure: 20 psi
